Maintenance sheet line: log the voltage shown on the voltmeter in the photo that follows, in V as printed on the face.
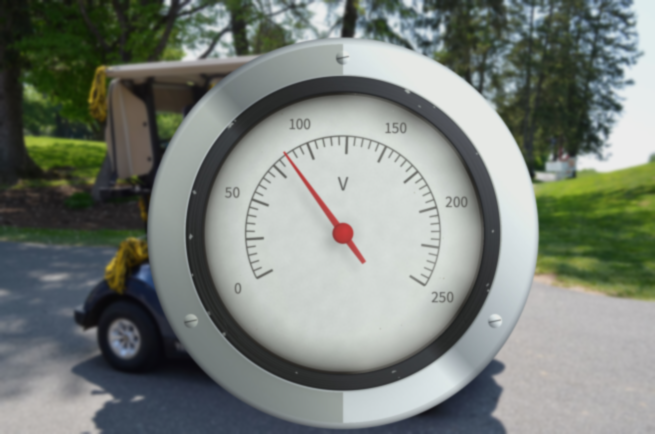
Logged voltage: 85 V
